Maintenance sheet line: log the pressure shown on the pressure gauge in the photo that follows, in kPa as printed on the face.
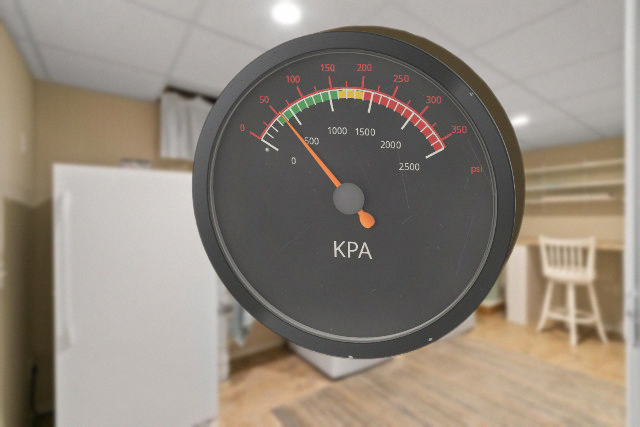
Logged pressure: 400 kPa
